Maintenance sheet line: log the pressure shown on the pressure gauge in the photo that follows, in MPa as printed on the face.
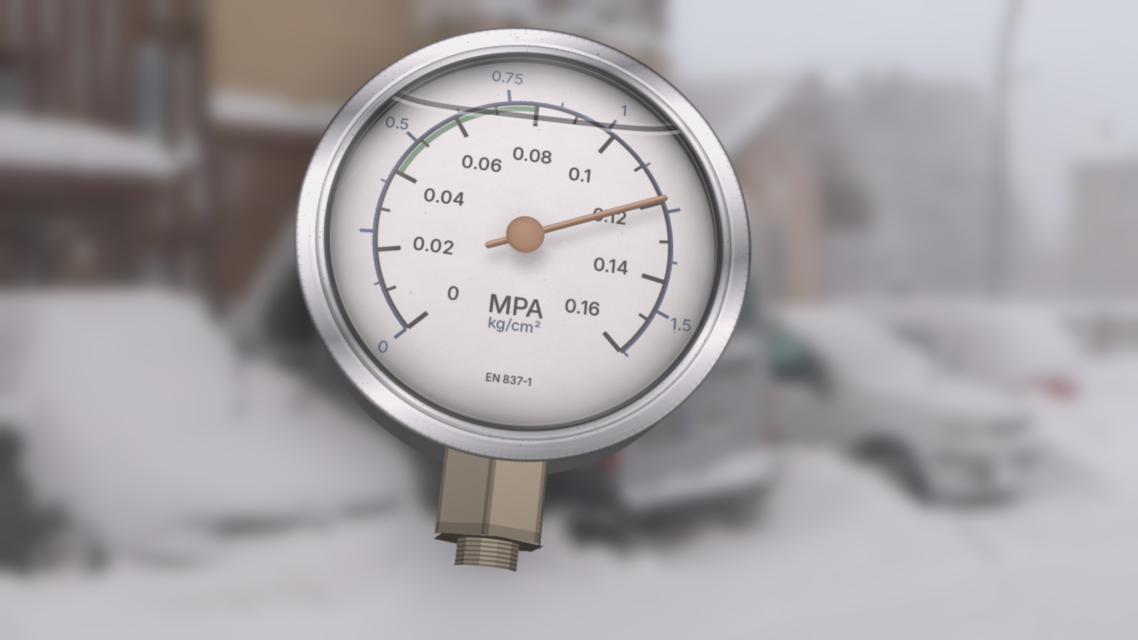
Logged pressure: 0.12 MPa
